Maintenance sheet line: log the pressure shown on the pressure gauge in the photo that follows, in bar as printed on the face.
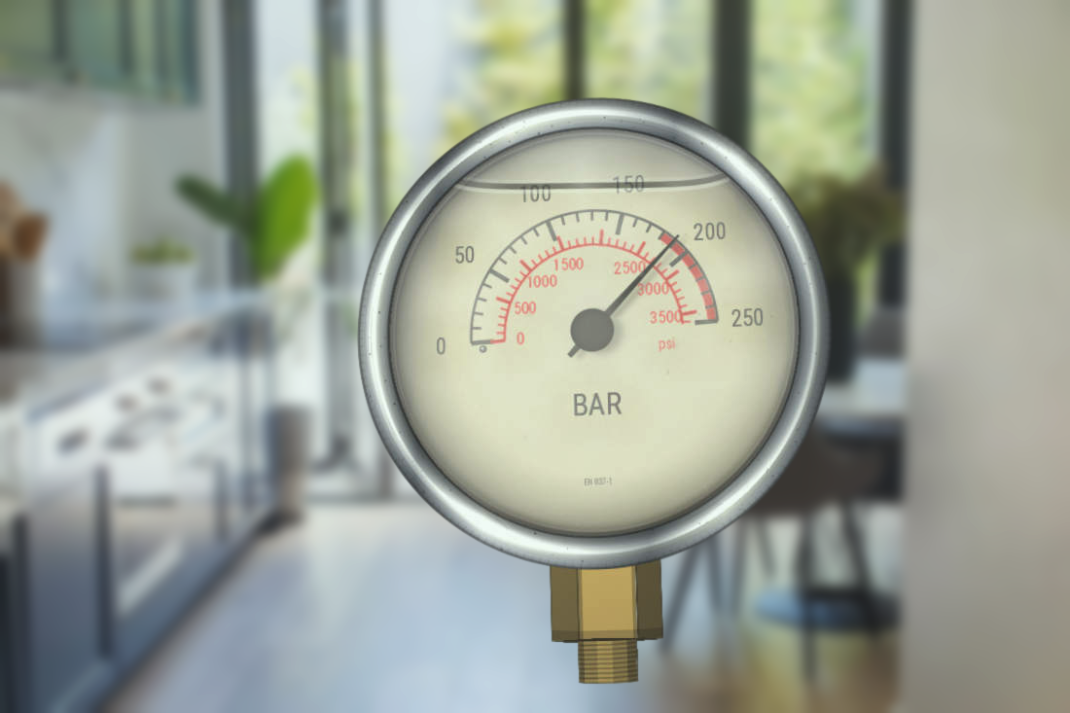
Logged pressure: 190 bar
